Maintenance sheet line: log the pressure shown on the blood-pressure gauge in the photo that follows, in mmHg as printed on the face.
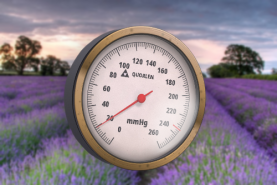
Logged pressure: 20 mmHg
